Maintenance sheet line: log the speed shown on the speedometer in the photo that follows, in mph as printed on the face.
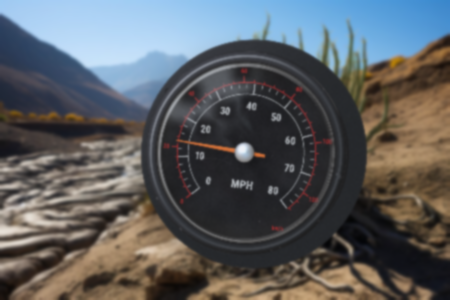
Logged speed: 14 mph
